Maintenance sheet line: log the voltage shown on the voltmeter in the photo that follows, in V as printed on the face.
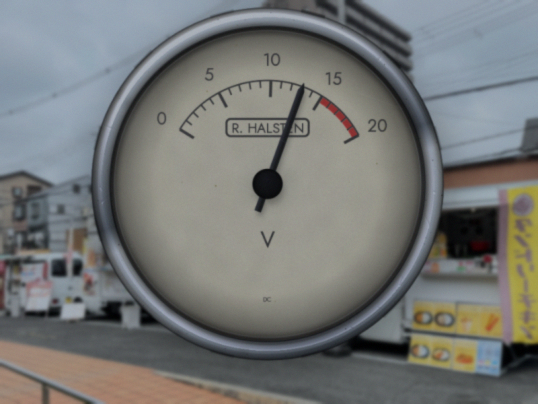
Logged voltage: 13 V
